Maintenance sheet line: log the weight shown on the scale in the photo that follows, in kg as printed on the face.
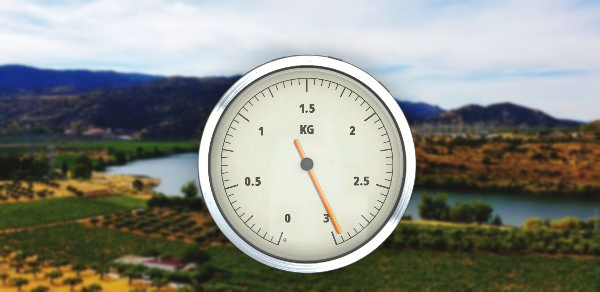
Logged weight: 2.95 kg
